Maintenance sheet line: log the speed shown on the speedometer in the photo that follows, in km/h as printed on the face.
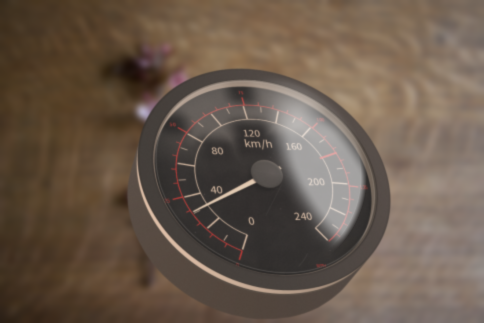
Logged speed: 30 km/h
